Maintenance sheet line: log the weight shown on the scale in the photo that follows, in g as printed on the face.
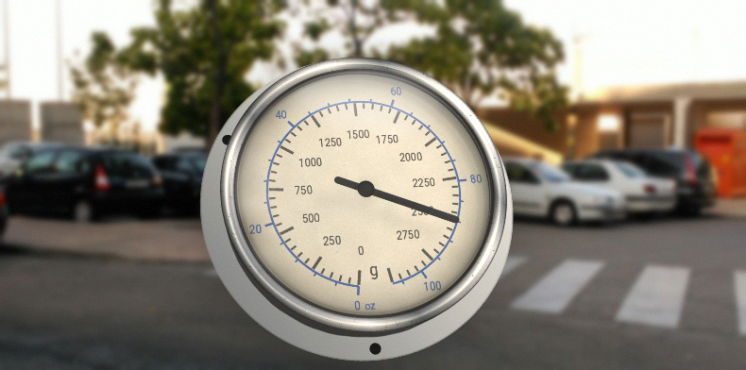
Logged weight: 2500 g
